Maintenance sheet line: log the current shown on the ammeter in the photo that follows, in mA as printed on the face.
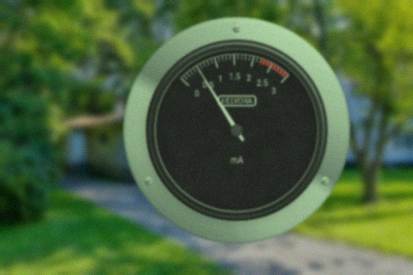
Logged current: 0.5 mA
